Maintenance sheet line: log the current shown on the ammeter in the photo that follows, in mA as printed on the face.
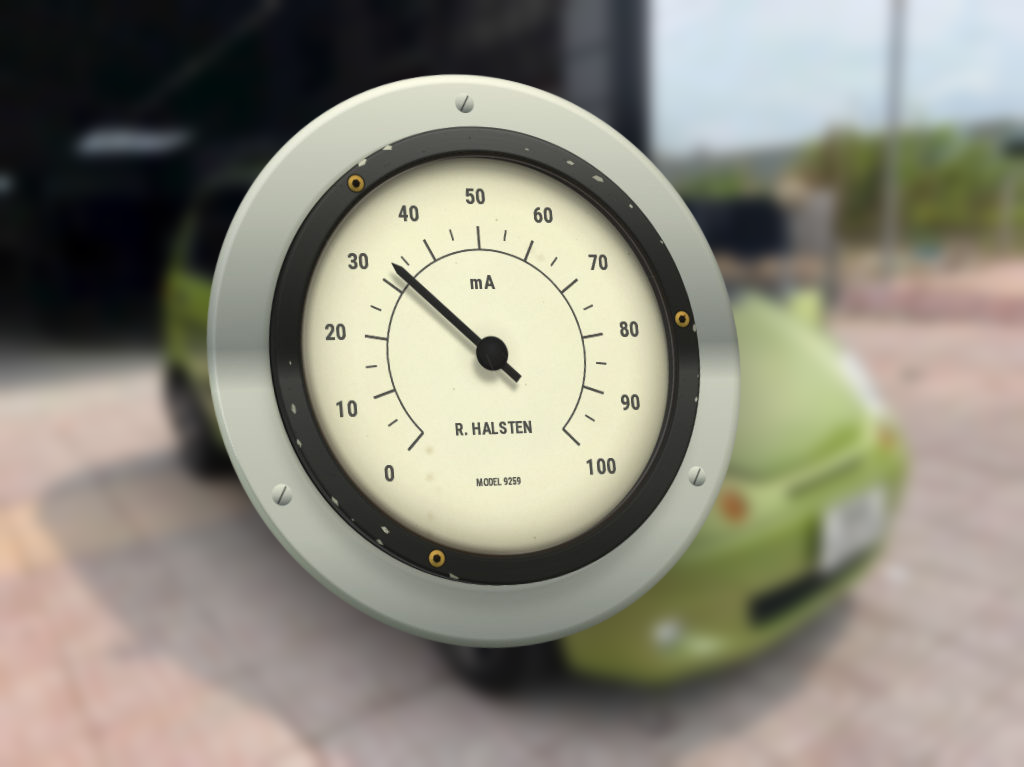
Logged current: 32.5 mA
